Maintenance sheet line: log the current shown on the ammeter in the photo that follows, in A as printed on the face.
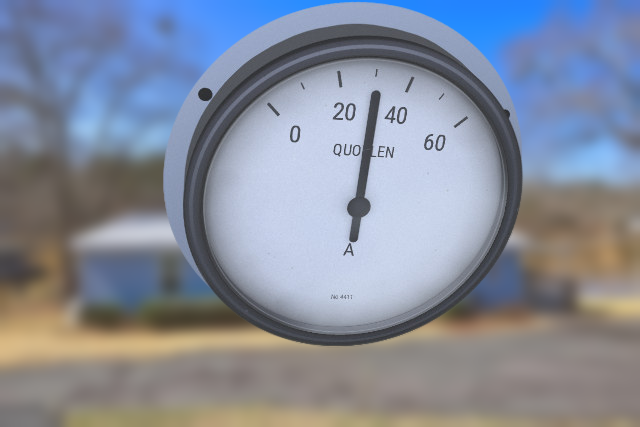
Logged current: 30 A
